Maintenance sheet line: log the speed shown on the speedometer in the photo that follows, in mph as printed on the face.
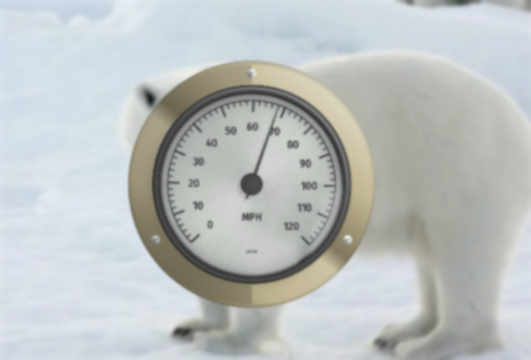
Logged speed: 68 mph
